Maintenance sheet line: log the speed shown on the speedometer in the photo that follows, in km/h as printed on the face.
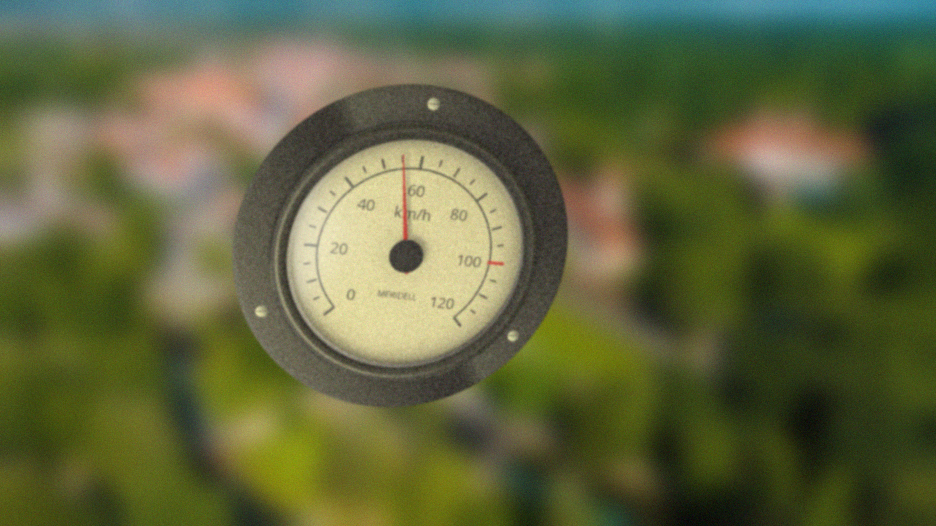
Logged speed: 55 km/h
